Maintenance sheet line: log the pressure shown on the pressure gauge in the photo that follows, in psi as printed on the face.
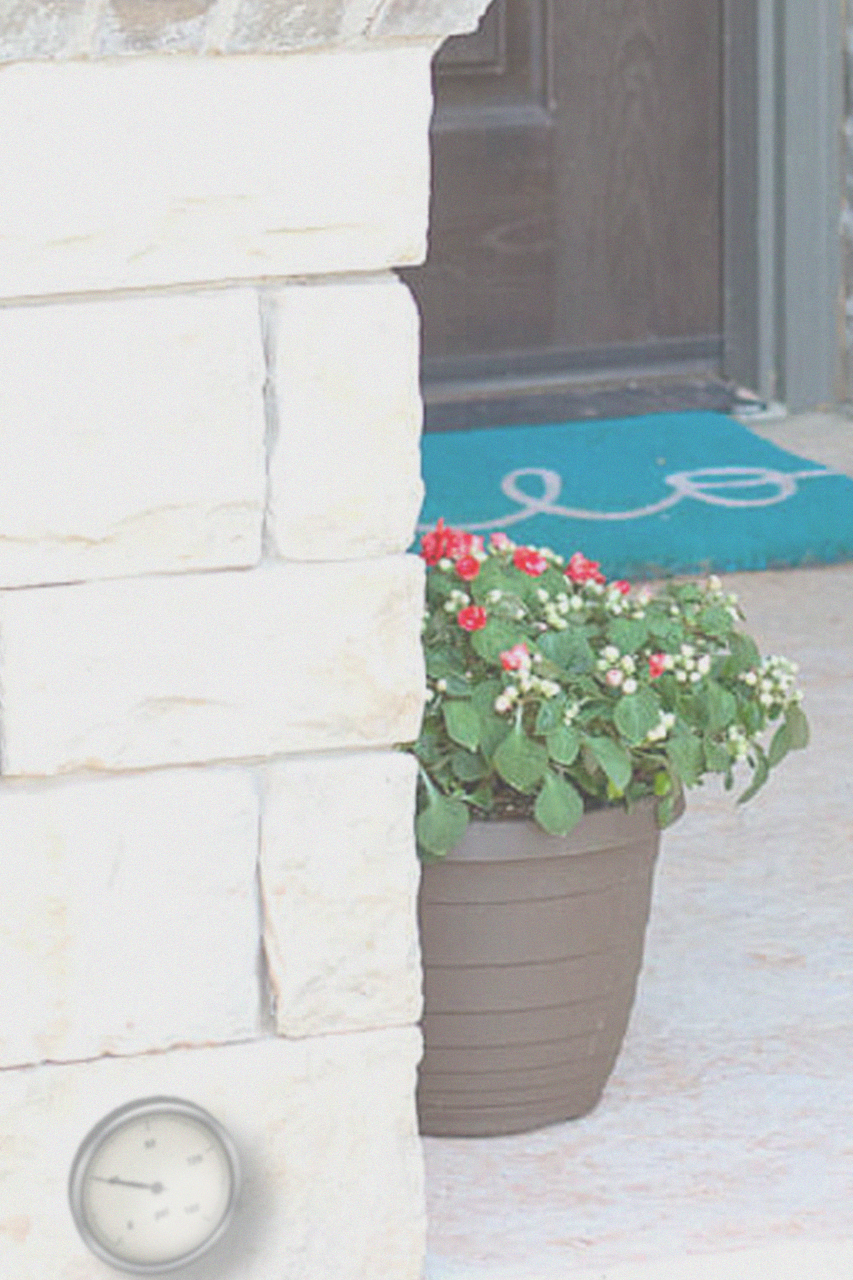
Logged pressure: 40 psi
